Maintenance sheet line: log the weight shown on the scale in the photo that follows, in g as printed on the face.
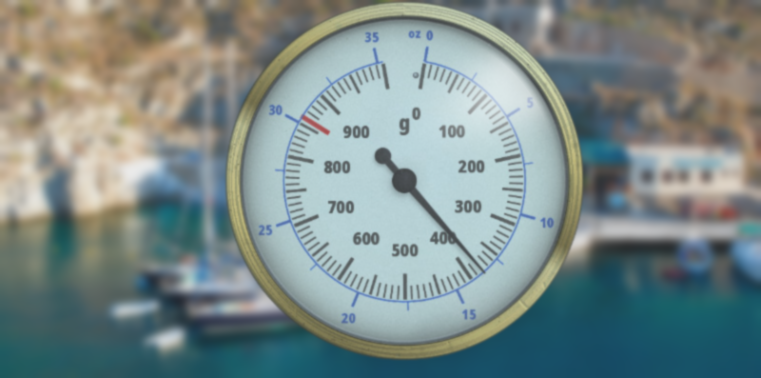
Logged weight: 380 g
